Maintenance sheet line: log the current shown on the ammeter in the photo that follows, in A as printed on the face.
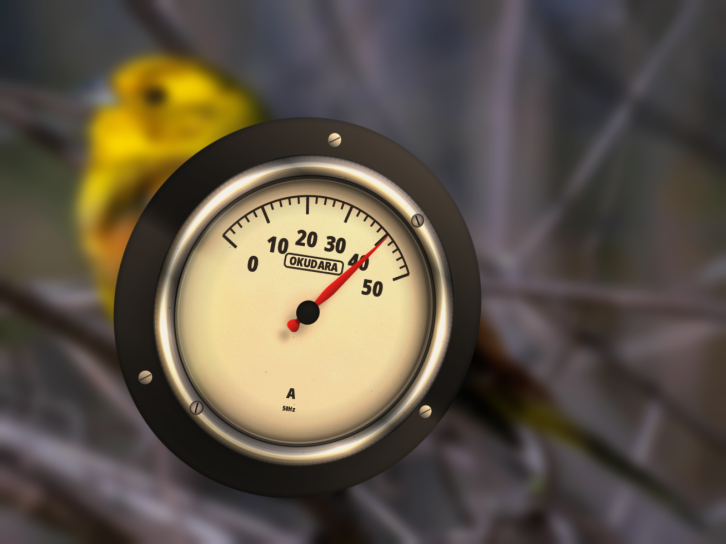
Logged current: 40 A
